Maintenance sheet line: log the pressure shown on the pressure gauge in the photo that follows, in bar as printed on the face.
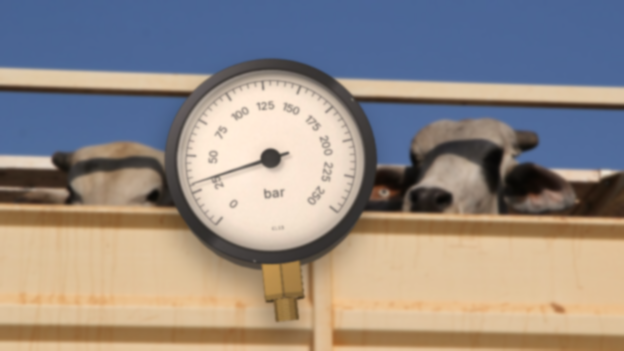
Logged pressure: 30 bar
